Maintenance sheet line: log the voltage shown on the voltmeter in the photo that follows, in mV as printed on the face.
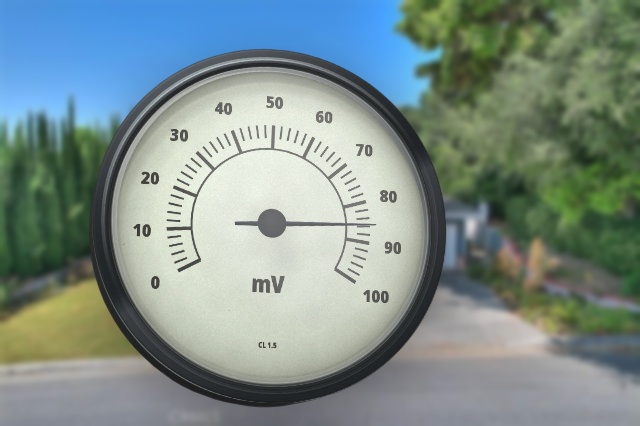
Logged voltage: 86 mV
